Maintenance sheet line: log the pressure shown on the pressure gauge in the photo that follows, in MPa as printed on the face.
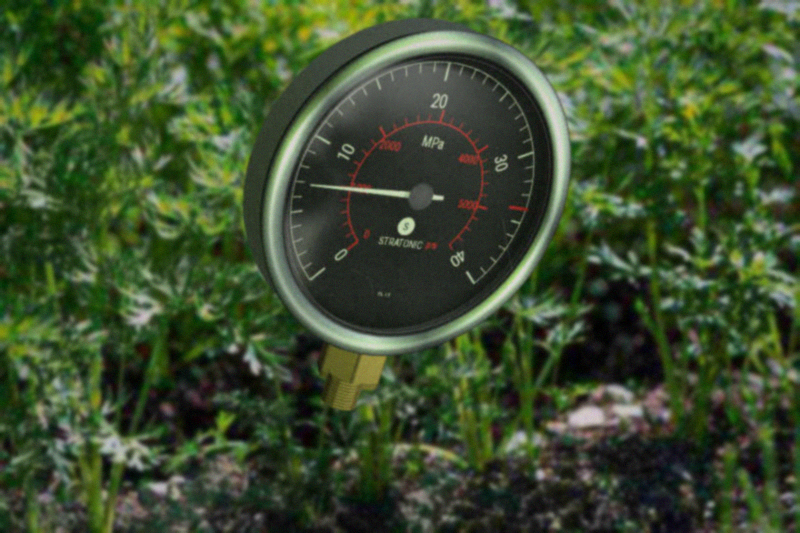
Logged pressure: 7 MPa
